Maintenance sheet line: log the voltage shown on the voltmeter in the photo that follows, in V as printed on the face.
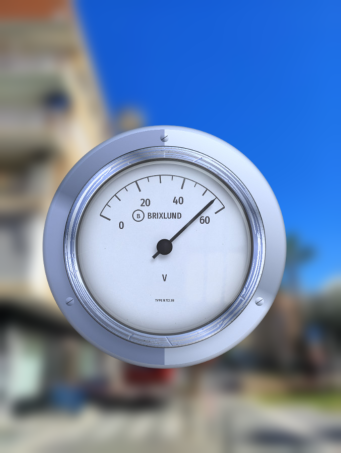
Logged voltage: 55 V
